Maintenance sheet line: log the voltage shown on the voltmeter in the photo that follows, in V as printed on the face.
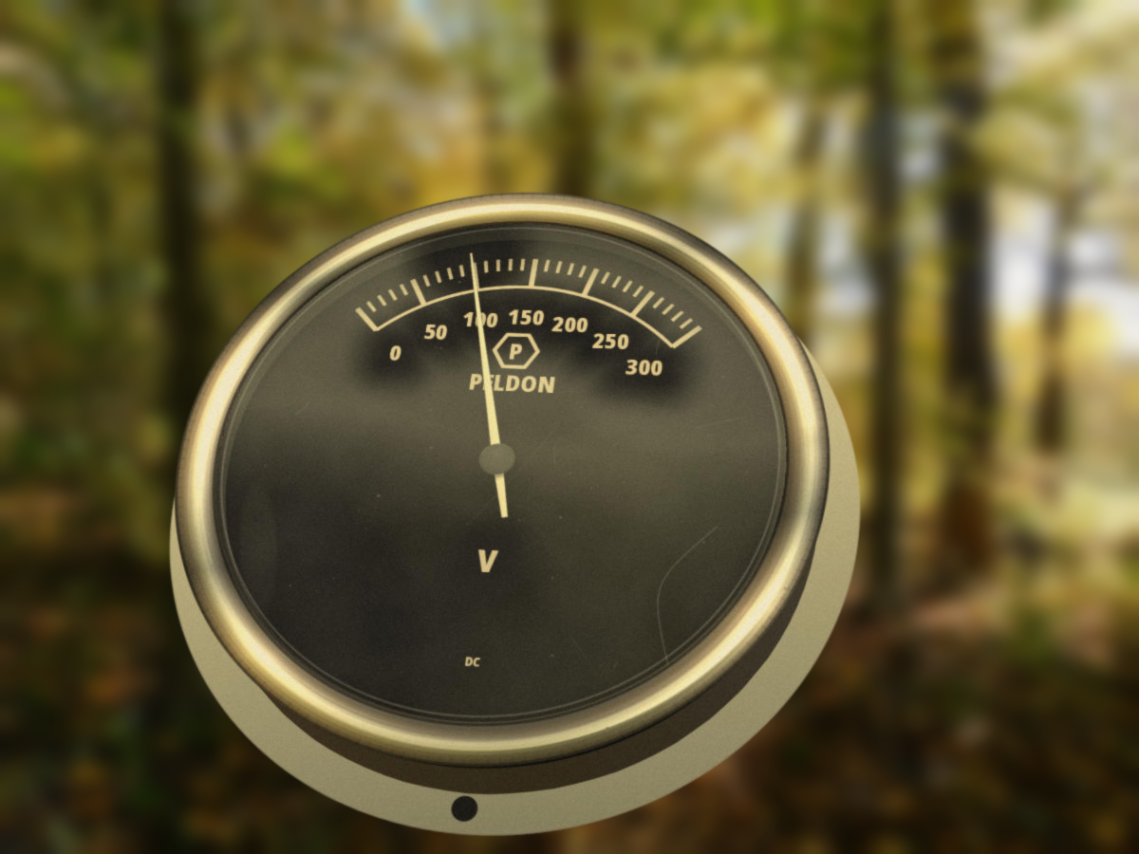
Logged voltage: 100 V
